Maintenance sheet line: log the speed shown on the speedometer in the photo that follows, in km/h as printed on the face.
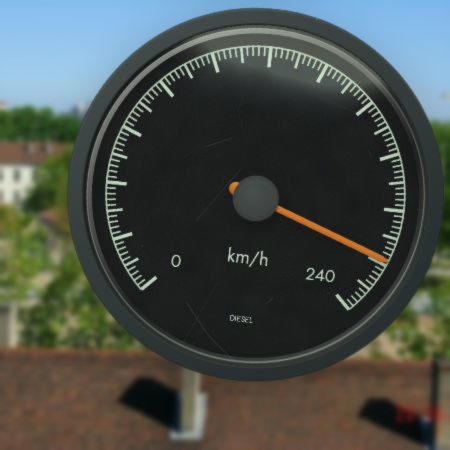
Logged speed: 218 km/h
